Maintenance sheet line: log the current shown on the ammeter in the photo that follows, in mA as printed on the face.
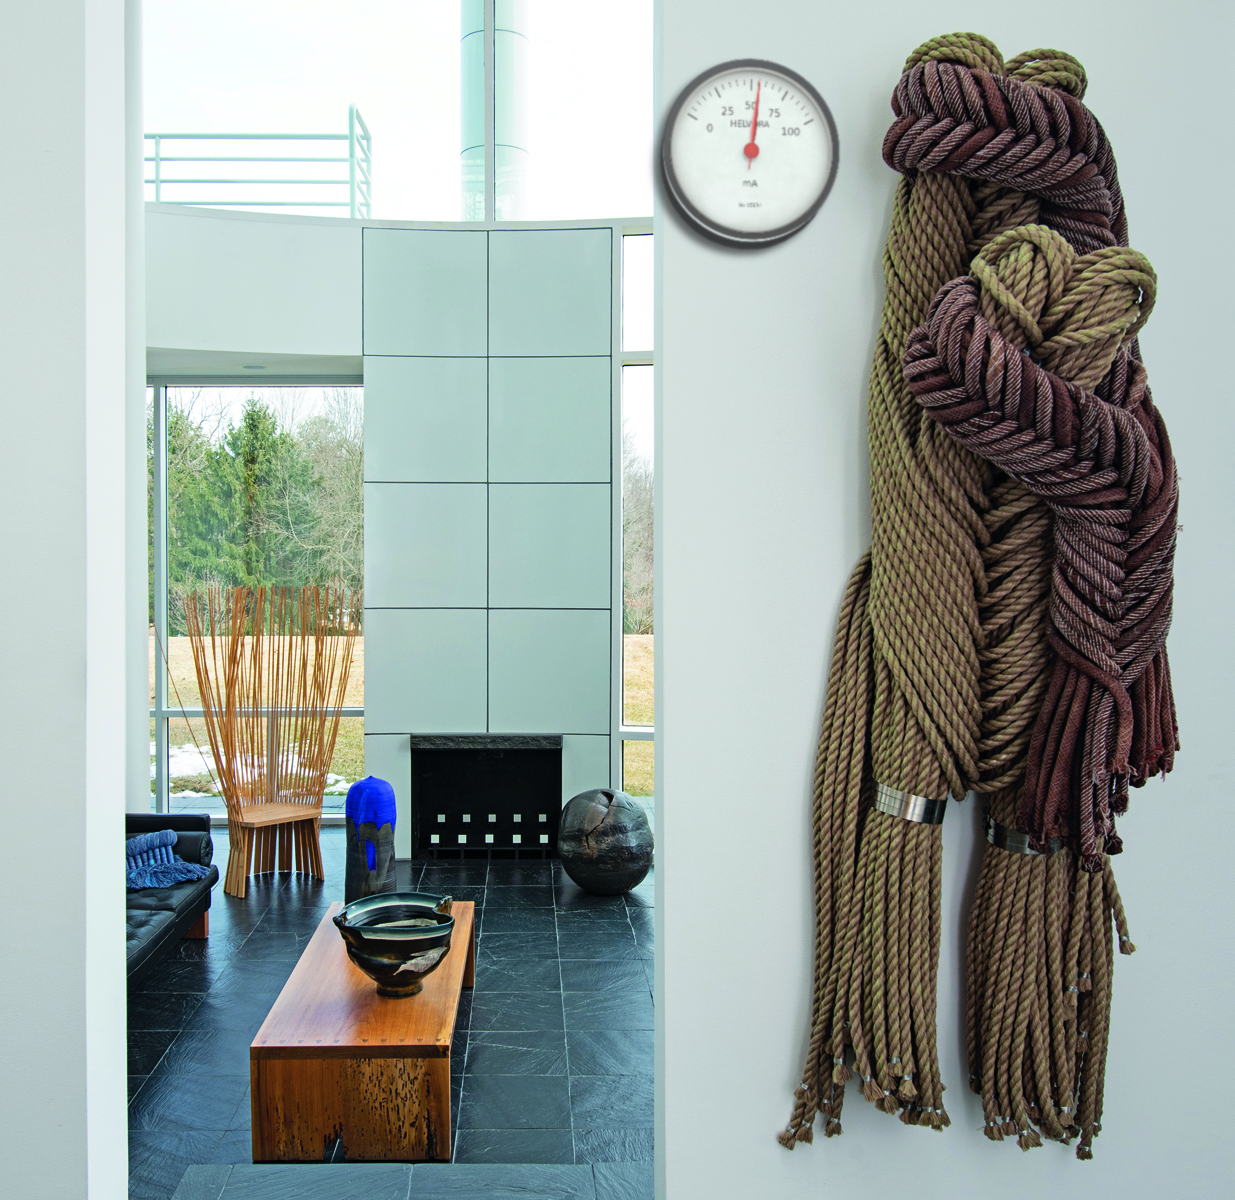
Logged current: 55 mA
